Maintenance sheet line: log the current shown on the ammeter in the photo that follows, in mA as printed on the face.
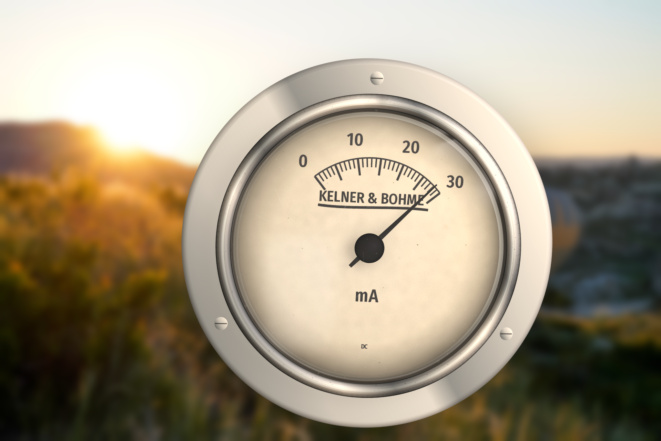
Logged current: 28 mA
